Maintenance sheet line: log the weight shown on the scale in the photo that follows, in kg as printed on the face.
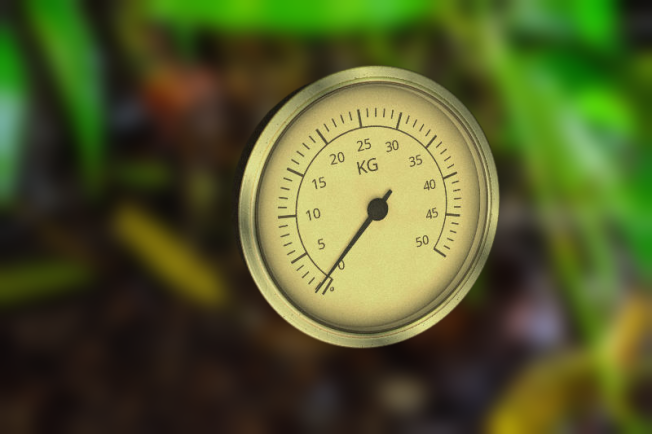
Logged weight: 1 kg
